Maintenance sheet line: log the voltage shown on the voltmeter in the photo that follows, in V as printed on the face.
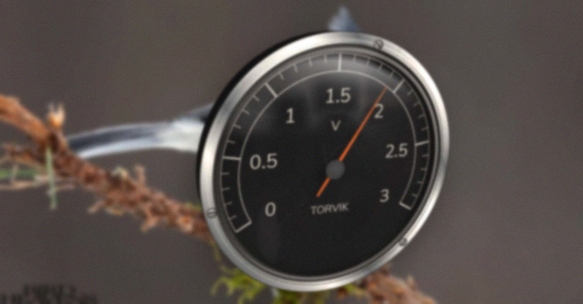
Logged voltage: 1.9 V
